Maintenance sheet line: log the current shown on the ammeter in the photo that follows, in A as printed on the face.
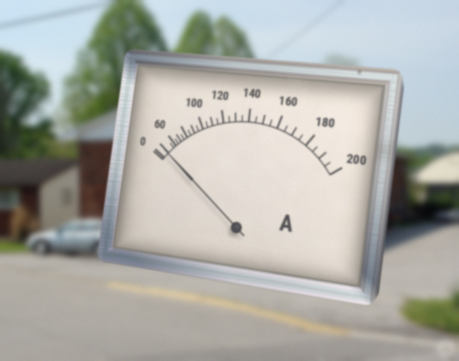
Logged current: 40 A
